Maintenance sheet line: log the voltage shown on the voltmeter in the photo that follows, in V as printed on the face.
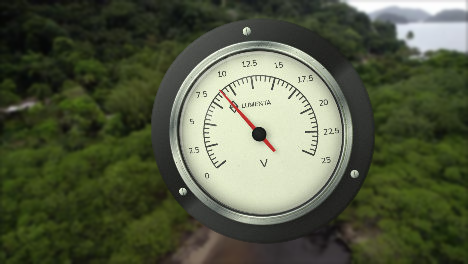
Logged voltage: 9 V
